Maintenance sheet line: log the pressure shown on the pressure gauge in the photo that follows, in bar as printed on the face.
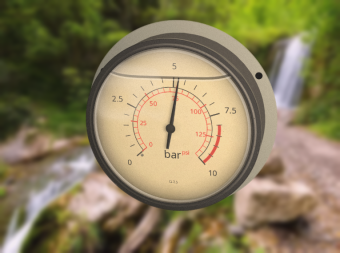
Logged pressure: 5.25 bar
